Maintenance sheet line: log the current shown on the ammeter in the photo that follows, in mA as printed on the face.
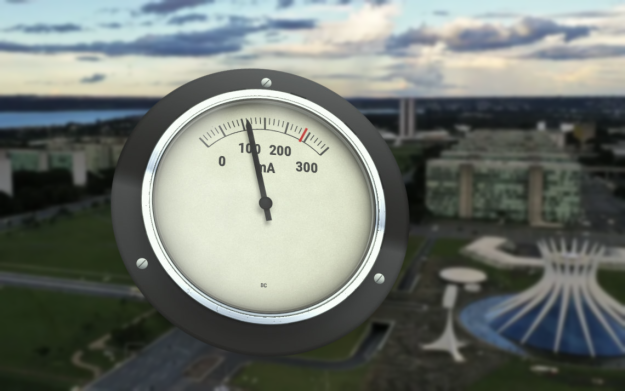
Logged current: 110 mA
